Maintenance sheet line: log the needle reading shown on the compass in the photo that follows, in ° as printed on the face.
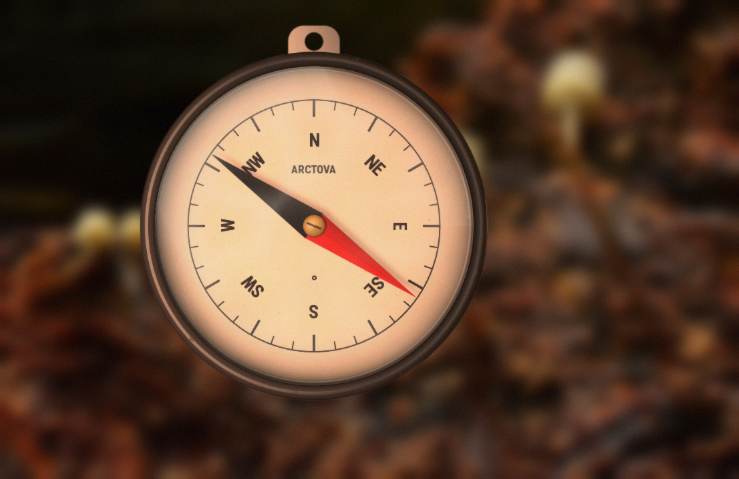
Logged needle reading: 125 °
